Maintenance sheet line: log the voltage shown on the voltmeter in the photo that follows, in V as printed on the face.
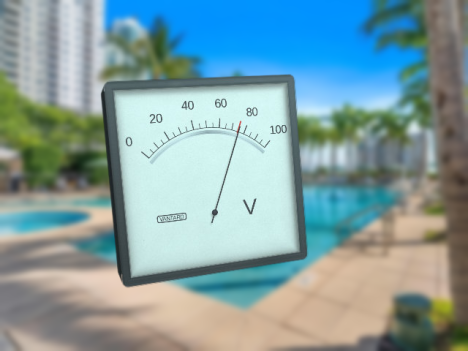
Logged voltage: 75 V
